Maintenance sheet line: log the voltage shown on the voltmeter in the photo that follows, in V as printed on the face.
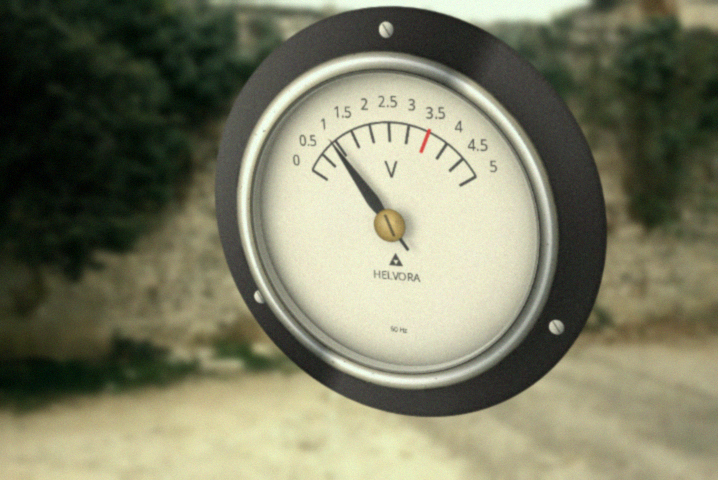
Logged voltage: 1 V
